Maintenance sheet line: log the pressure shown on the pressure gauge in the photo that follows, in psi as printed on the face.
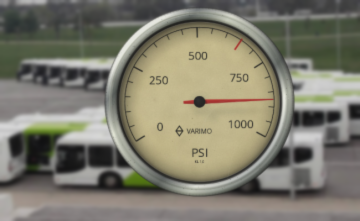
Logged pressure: 875 psi
